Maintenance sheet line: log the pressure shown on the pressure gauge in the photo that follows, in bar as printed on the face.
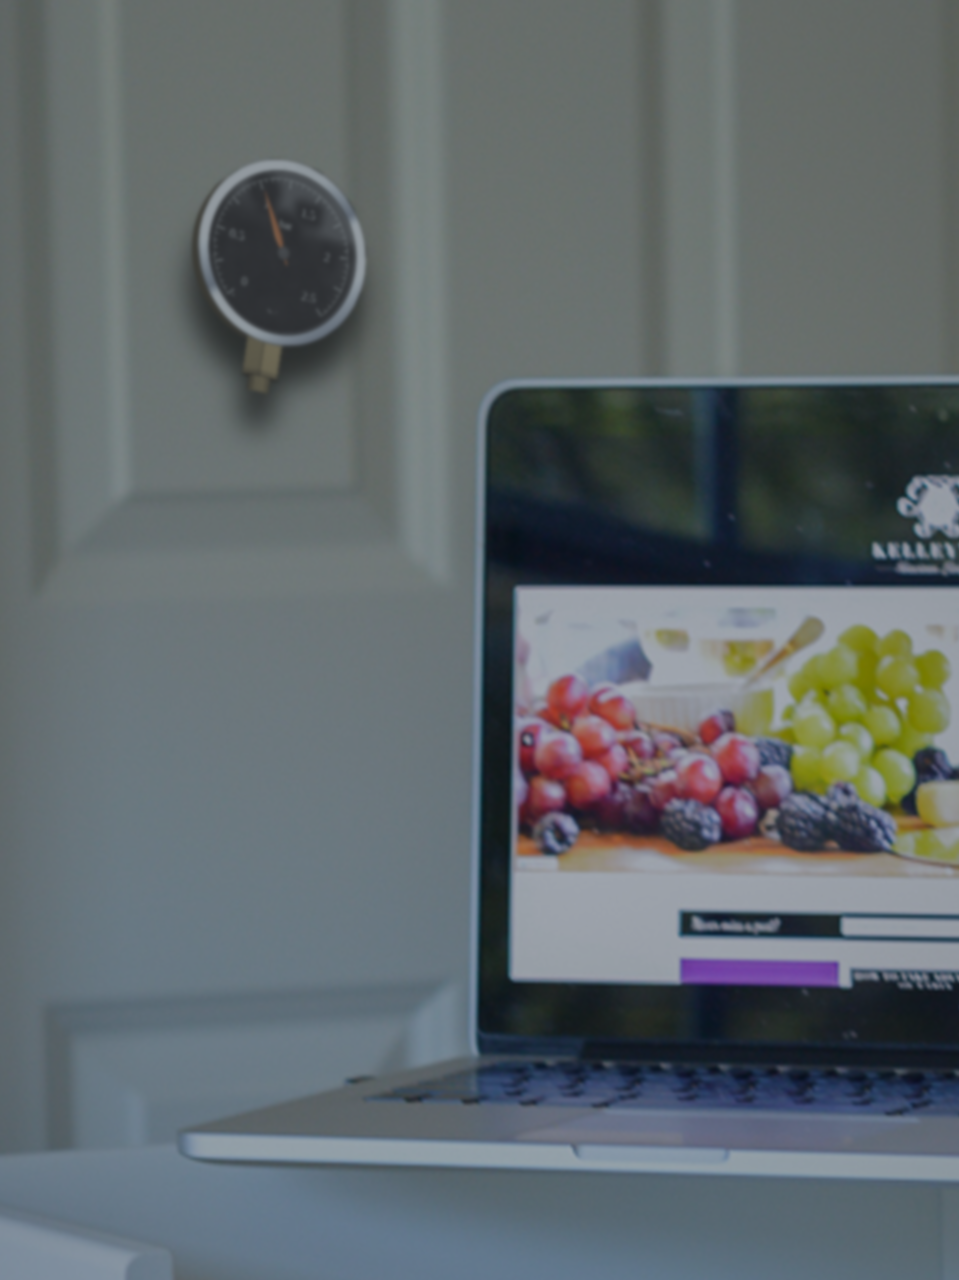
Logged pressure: 1 bar
